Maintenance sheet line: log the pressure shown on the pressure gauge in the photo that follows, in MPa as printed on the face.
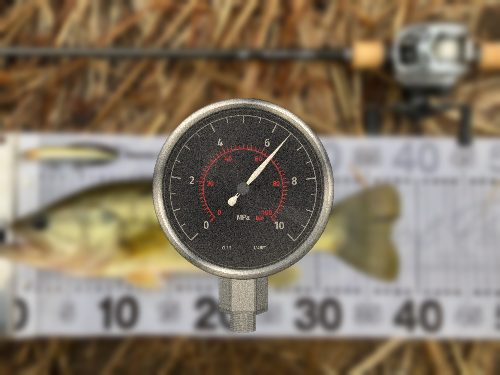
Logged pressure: 6.5 MPa
